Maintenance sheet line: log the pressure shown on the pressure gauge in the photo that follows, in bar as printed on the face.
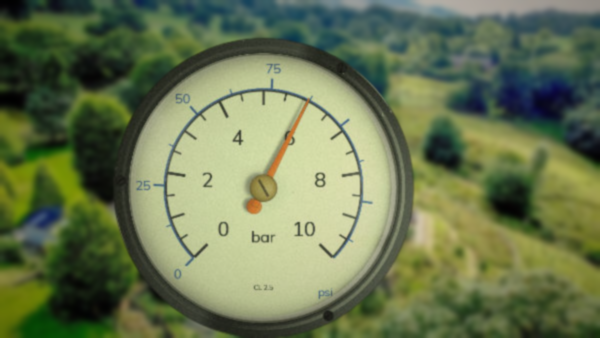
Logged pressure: 6 bar
